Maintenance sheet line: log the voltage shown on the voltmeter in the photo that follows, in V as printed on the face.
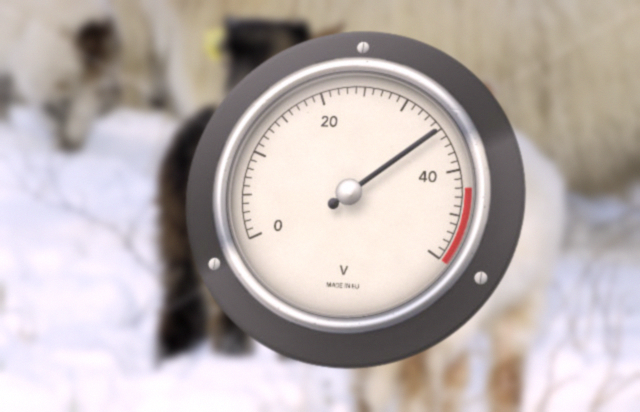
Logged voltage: 35 V
